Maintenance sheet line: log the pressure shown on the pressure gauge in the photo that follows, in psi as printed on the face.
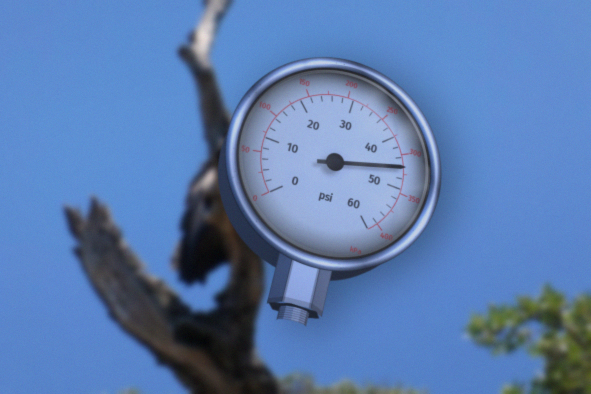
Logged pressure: 46 psi
